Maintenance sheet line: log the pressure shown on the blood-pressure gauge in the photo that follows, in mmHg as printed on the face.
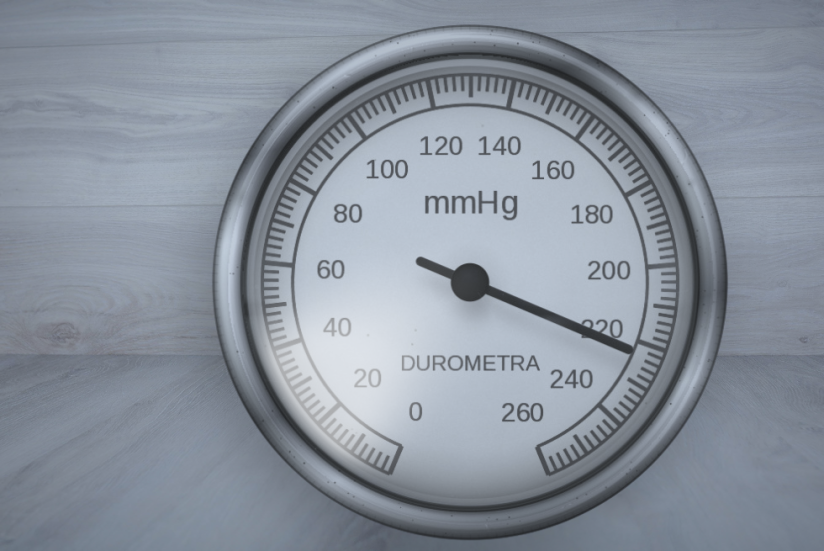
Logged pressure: 223 mmHg
